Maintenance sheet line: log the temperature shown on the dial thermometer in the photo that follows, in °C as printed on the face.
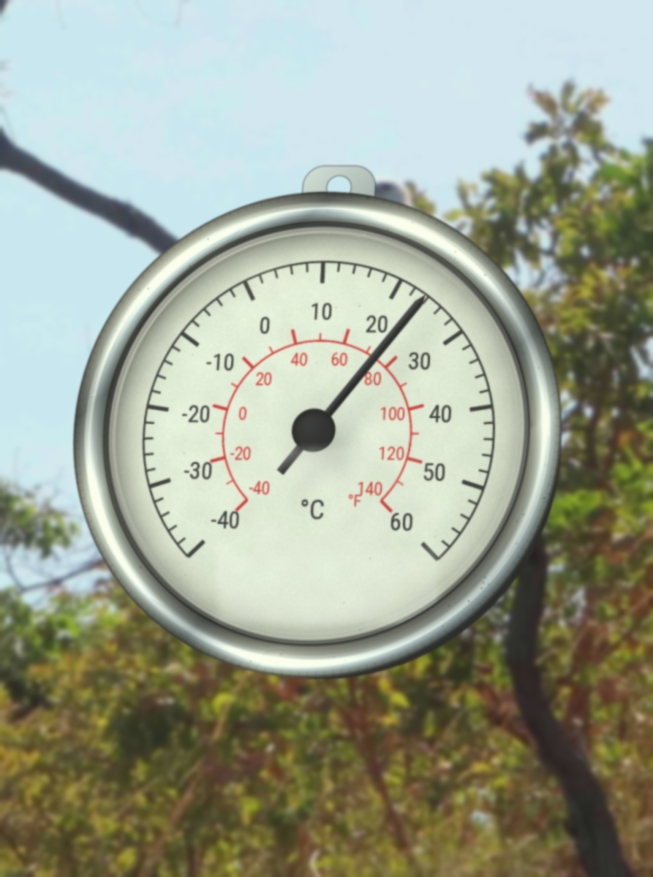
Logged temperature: 24 °C
